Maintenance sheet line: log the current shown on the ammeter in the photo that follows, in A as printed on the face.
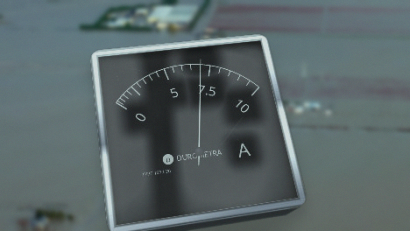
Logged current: 7 A
